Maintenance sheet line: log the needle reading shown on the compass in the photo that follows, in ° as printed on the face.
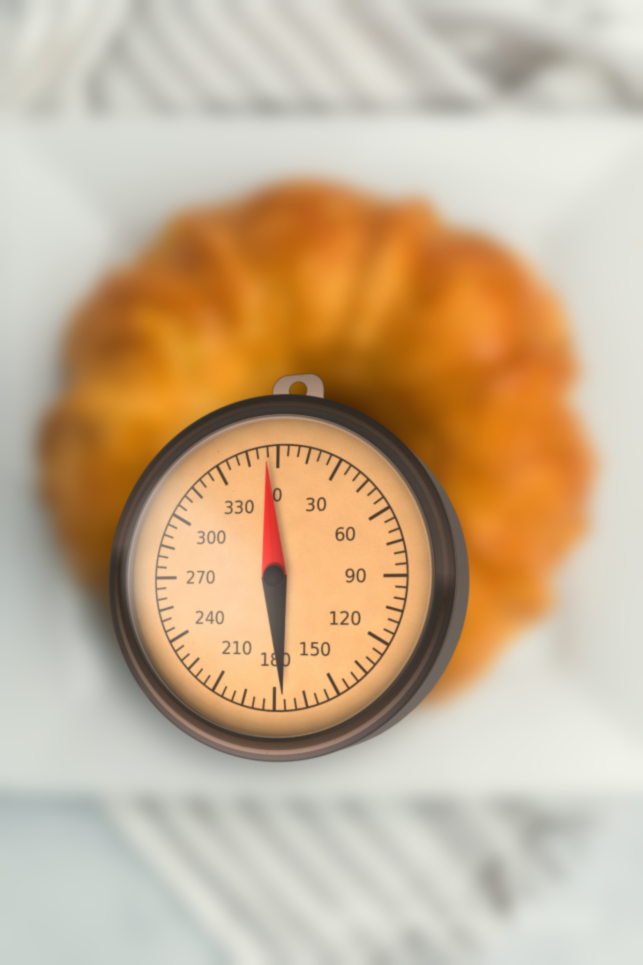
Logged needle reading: 355 °
